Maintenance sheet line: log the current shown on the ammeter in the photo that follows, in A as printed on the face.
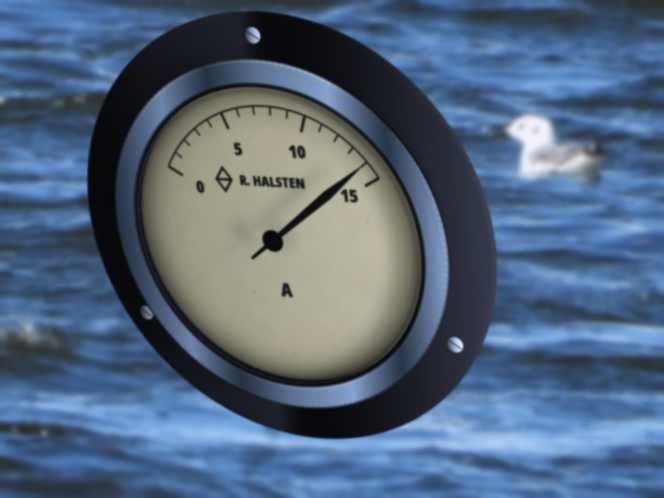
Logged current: 14 A
